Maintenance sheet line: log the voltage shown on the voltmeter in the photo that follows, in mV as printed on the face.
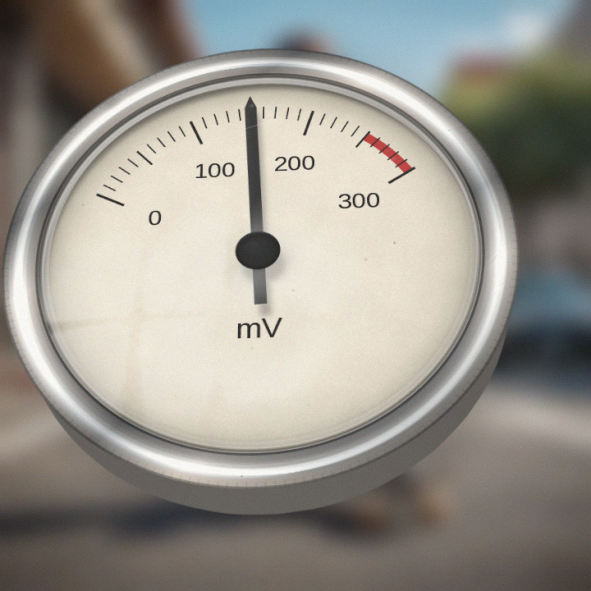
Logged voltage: 150 mV
